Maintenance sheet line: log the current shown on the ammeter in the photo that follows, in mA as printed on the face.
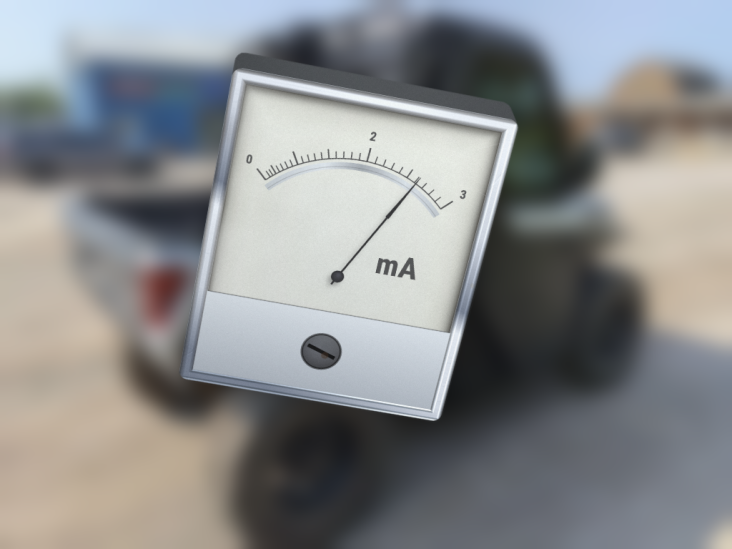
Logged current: 2.6 mA
